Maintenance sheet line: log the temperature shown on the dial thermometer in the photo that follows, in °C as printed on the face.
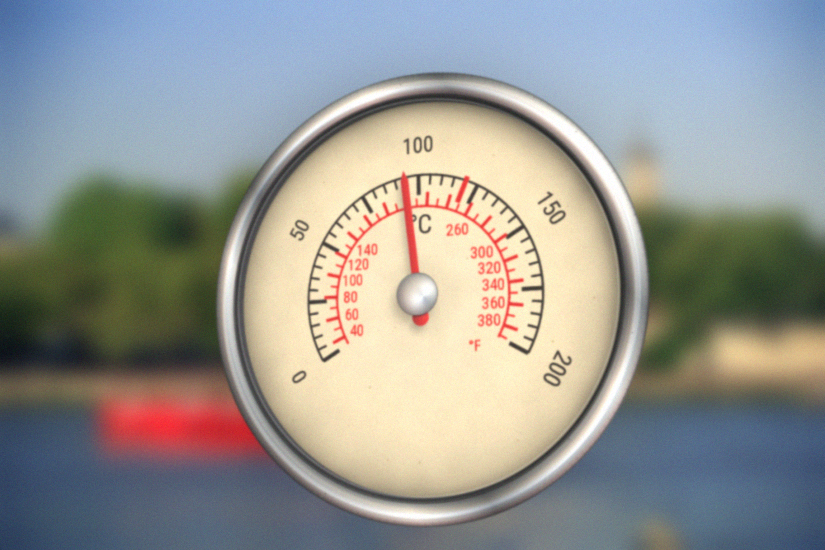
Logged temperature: 95 °C
